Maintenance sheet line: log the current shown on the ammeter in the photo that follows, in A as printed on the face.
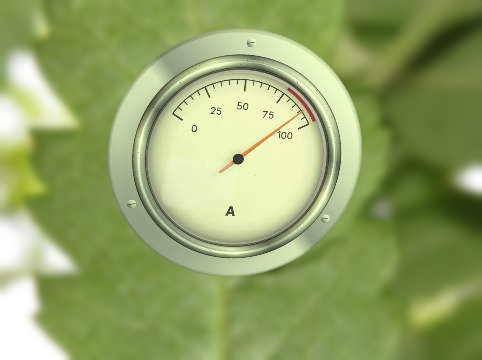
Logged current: 90 A
